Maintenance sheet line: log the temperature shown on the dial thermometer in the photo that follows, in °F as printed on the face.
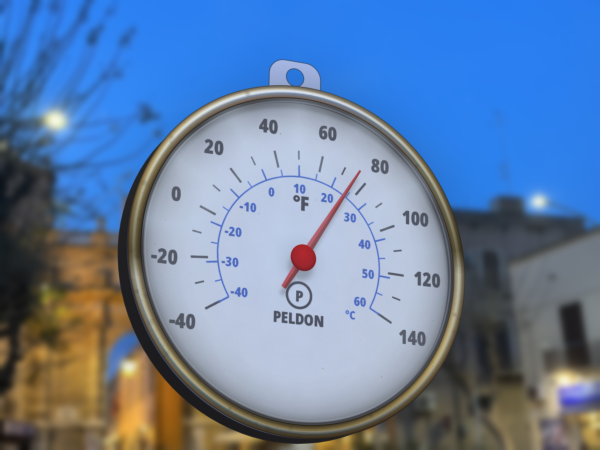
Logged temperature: 75 °F
